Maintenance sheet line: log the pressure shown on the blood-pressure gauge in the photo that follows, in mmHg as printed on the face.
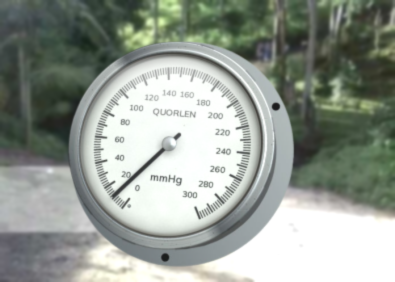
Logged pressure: 10 mmHg
